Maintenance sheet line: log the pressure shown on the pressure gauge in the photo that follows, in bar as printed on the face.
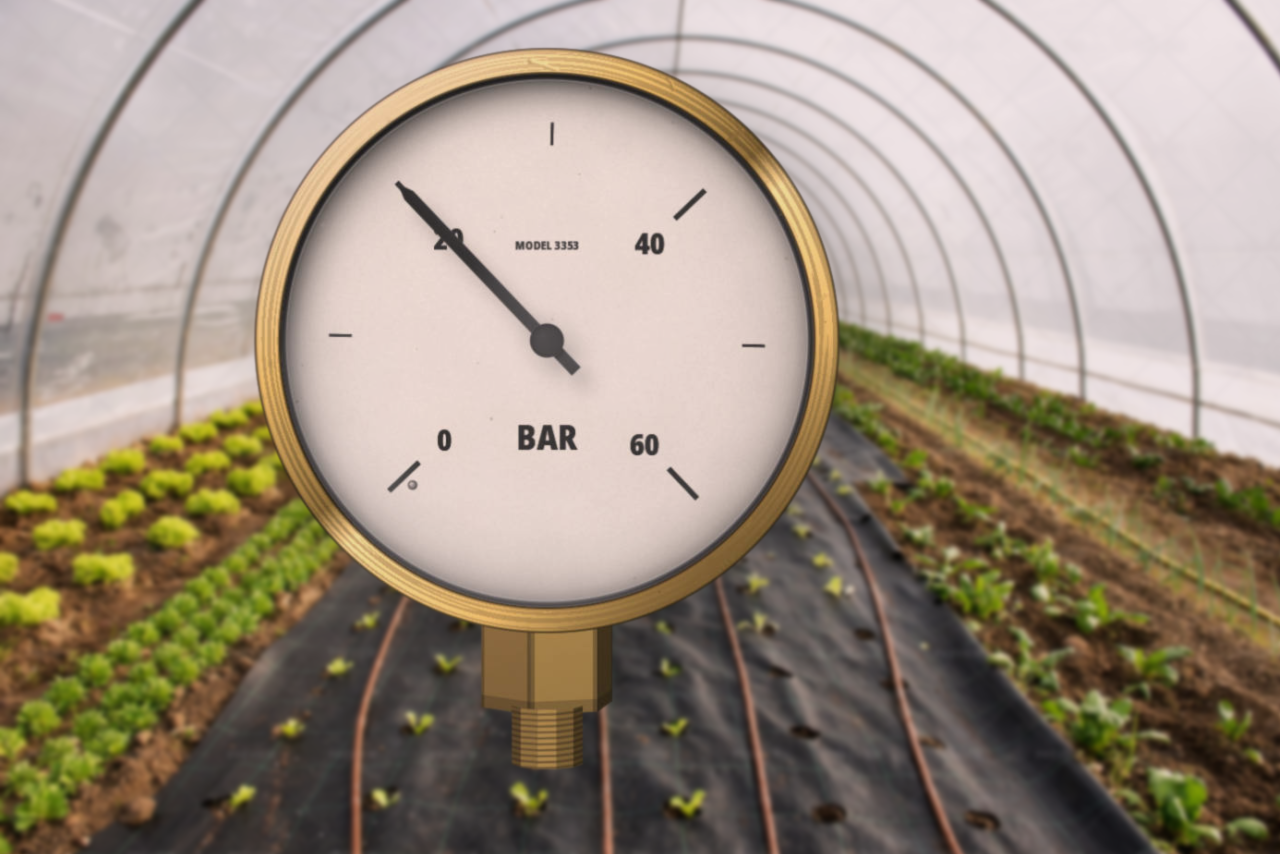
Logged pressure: 20 bar
